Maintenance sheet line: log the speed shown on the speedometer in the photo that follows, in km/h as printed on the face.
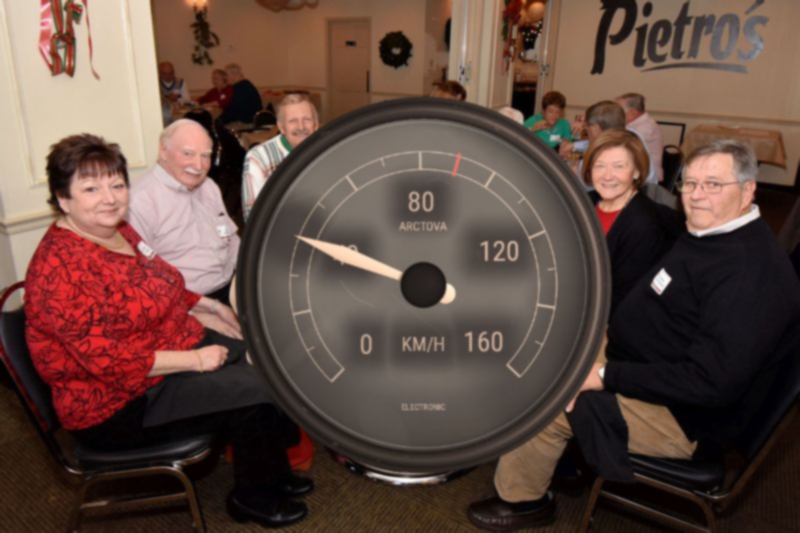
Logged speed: 40 km/h
